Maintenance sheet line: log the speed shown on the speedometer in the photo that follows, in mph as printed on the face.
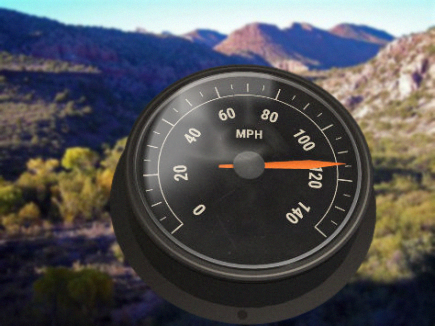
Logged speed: 115 mph
